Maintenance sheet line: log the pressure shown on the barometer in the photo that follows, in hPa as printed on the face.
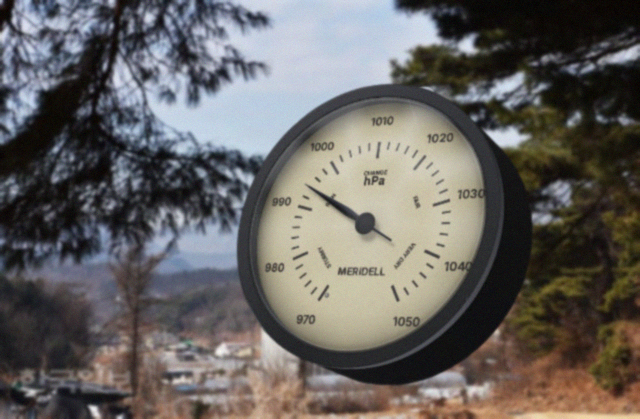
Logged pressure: 994 hPa
